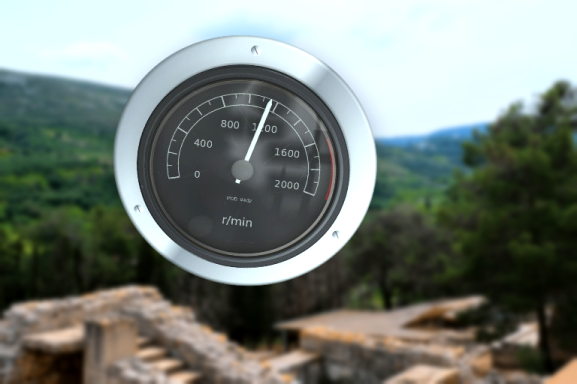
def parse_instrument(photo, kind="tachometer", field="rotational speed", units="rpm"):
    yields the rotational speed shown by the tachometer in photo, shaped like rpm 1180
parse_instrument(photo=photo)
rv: rpm 1150
